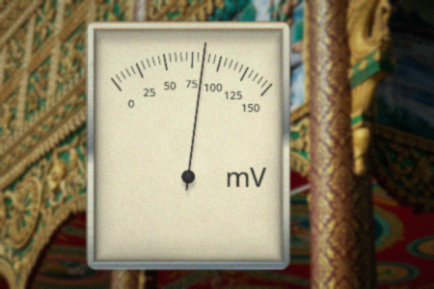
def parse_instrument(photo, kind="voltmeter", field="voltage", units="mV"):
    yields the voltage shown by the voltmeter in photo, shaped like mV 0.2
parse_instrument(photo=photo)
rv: mV 85
